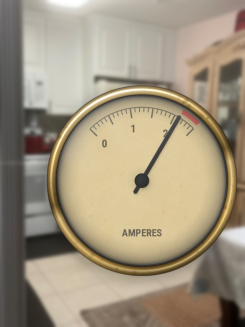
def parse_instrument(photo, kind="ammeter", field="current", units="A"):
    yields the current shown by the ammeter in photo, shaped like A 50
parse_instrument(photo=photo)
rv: A 2.1
